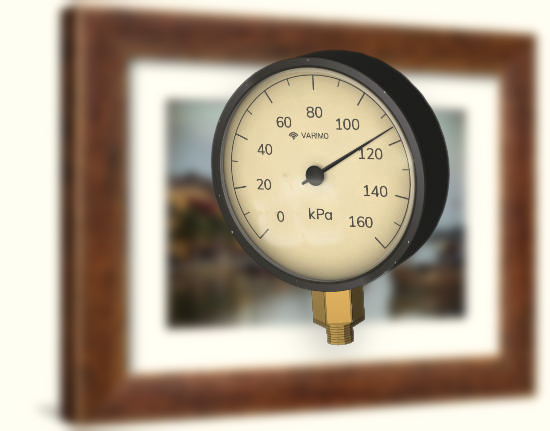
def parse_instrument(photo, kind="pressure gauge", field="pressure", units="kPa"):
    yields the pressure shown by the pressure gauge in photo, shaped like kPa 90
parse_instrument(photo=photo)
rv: kPa 115
